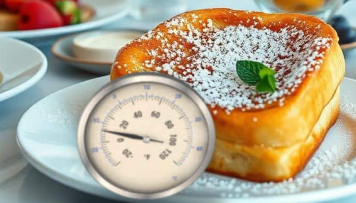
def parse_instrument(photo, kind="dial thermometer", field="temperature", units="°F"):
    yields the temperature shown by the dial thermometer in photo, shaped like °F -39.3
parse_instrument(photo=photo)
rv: °F 10
